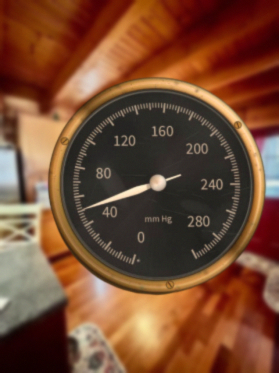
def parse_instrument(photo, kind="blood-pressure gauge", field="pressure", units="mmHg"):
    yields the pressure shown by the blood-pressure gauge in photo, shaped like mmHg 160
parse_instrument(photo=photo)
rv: mmHg 50
